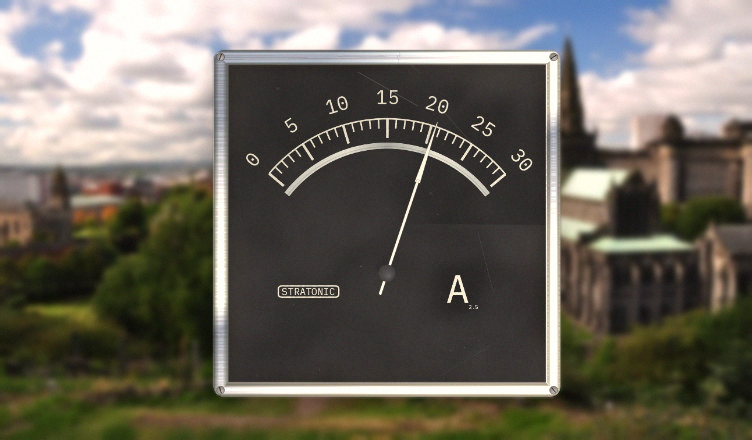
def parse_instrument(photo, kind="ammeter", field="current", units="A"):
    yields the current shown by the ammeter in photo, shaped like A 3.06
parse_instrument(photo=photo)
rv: A 20.5
